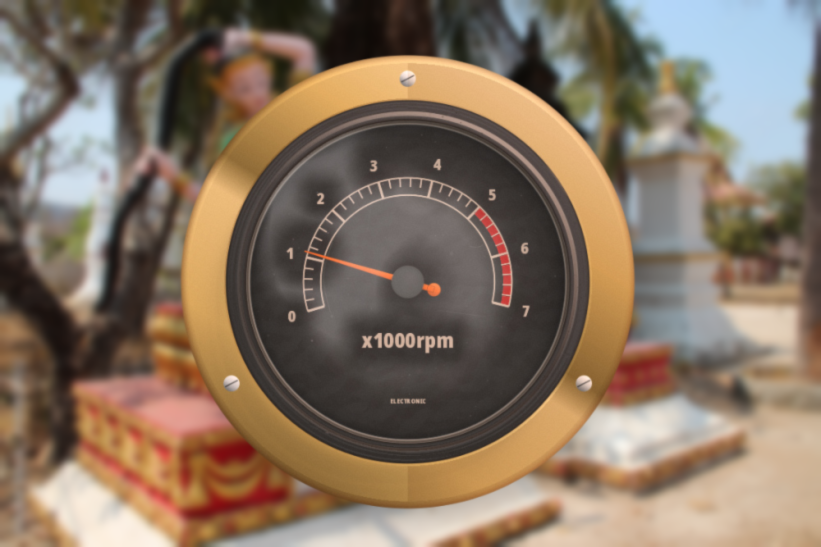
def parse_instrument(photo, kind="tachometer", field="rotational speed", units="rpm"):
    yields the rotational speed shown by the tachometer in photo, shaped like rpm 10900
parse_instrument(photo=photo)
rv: rpm 1100
